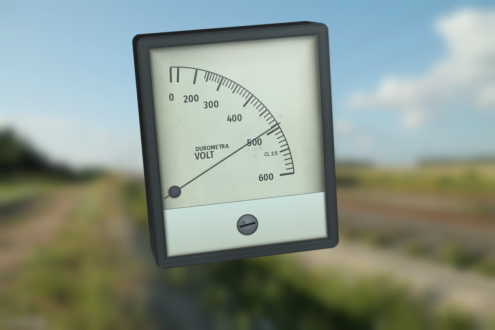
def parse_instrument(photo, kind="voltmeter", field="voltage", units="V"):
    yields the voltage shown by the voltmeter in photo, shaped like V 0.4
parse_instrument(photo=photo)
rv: V 490
